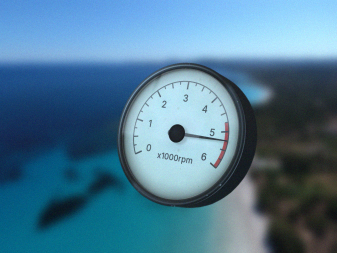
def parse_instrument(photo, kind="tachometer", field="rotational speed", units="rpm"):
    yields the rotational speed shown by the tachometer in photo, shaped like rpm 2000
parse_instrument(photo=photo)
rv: rpm 5250
